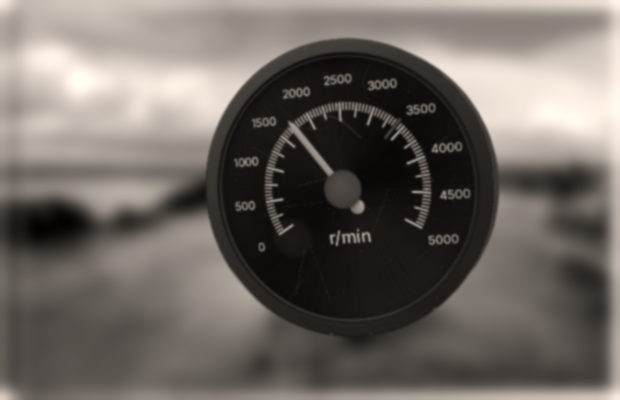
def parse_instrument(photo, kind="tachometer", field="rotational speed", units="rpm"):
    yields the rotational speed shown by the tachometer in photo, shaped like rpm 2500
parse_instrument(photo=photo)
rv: rpm 1750
